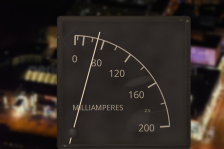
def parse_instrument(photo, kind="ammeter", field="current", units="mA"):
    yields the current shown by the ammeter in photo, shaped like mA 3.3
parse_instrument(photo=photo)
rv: mA 70
